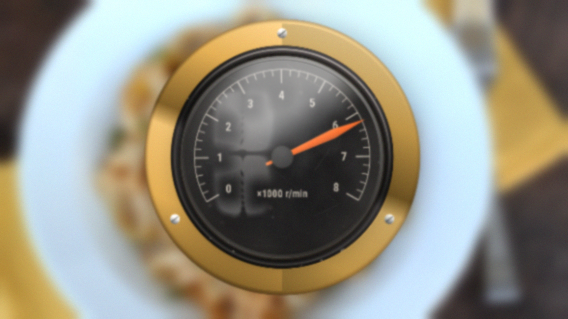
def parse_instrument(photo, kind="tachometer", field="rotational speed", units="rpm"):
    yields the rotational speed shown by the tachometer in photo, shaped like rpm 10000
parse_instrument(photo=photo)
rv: rpm 6200
